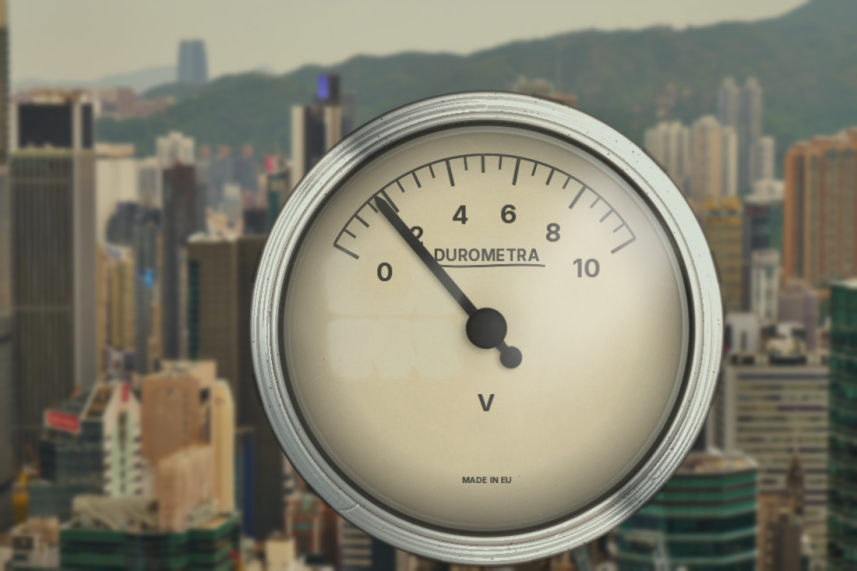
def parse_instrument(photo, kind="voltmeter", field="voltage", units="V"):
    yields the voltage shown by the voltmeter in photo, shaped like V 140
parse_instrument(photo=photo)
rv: V 1.75
